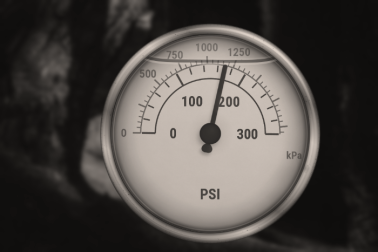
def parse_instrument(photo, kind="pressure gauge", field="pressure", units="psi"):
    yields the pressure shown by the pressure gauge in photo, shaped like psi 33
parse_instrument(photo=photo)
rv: psi 170
